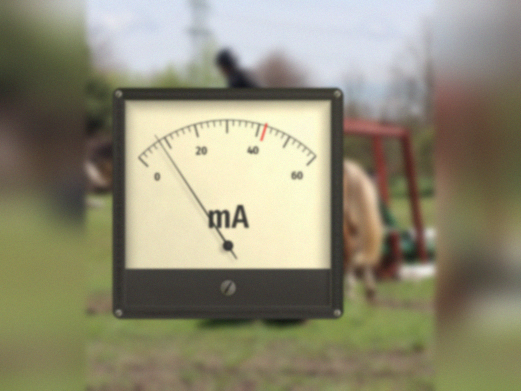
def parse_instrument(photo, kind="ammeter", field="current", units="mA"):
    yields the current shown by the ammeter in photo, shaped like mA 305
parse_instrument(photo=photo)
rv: mA 8
